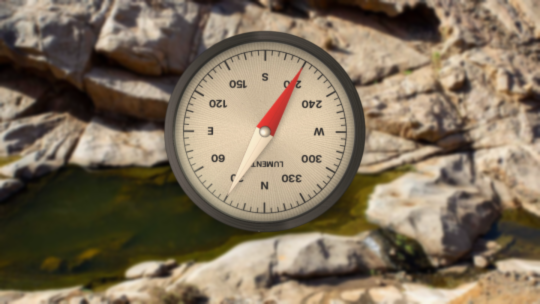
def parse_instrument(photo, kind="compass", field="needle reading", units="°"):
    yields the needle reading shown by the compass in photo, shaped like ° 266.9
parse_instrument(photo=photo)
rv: ° 210
